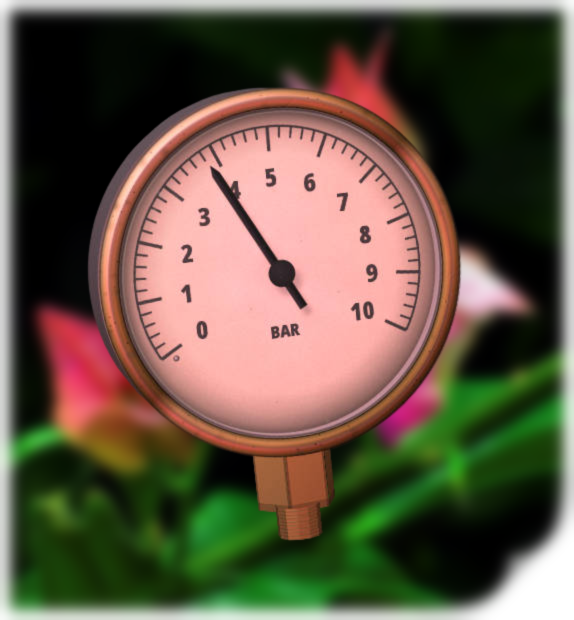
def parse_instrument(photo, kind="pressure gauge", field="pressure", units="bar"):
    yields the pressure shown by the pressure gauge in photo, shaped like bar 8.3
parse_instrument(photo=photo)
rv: bar 3.8
